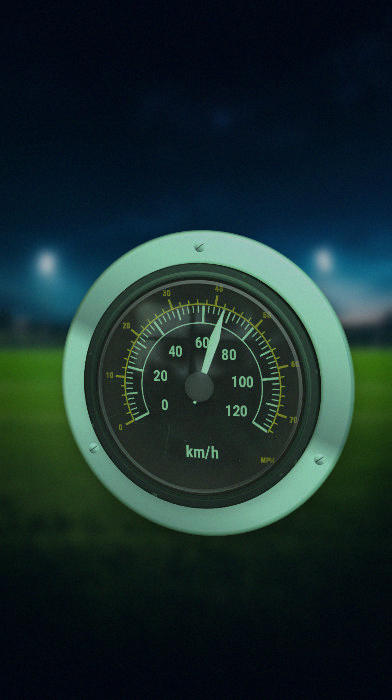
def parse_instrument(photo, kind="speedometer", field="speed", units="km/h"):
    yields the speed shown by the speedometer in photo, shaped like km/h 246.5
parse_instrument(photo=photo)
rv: km/h 68
